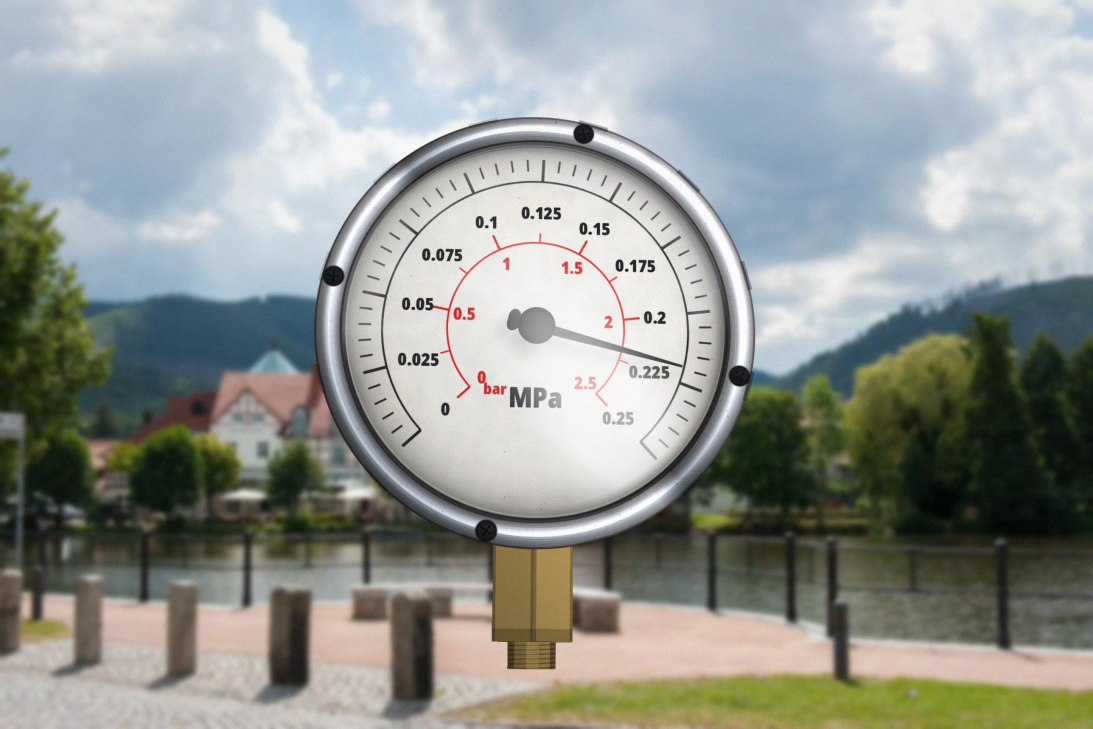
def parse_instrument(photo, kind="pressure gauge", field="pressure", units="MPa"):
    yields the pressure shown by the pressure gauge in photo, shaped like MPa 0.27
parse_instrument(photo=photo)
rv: MPa 0.22
